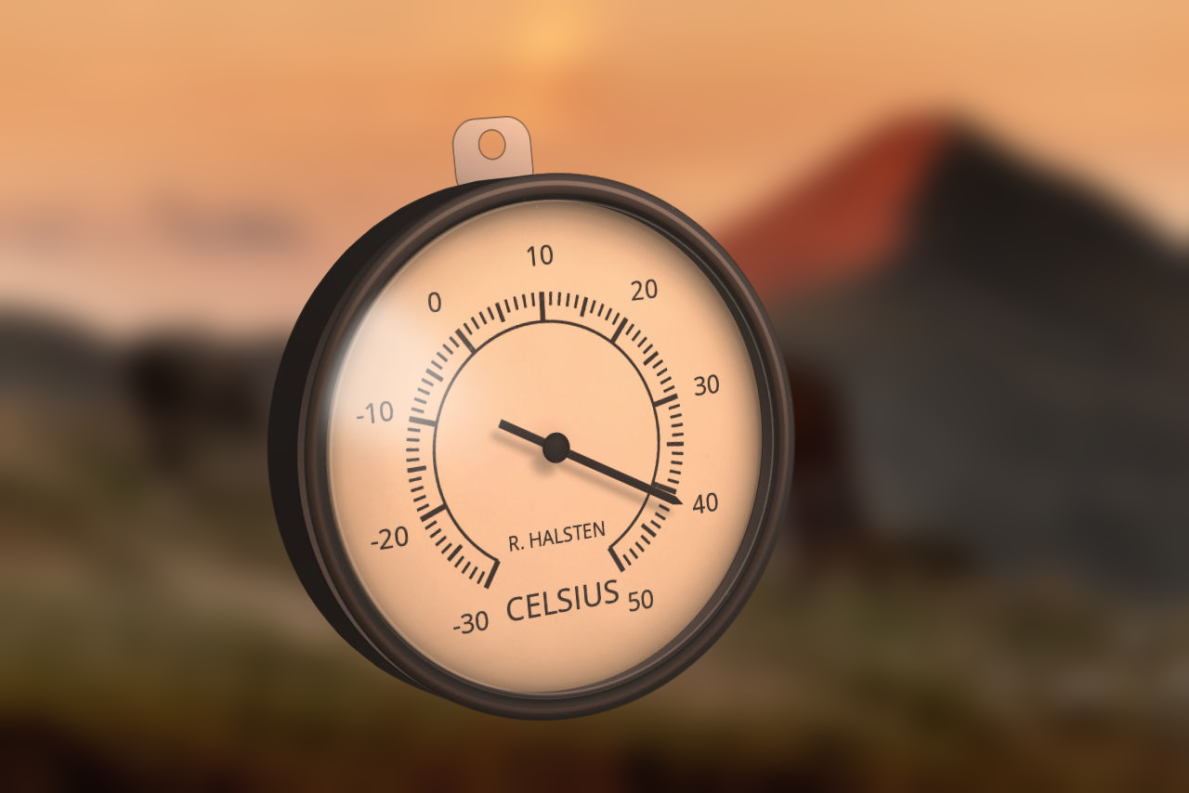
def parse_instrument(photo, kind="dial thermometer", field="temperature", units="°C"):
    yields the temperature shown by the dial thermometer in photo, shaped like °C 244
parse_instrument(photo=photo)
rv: °C 41
